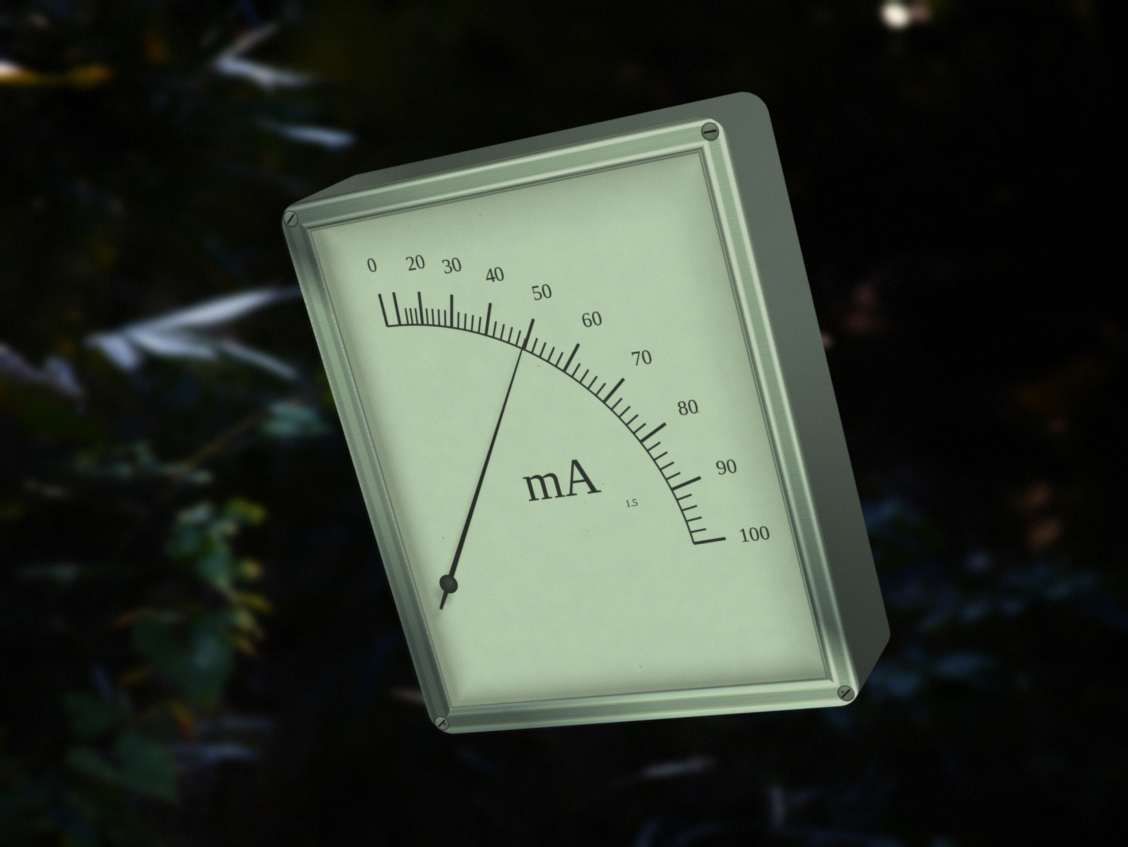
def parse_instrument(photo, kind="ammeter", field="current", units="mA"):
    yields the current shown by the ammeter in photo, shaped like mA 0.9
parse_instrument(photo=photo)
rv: mA 50
